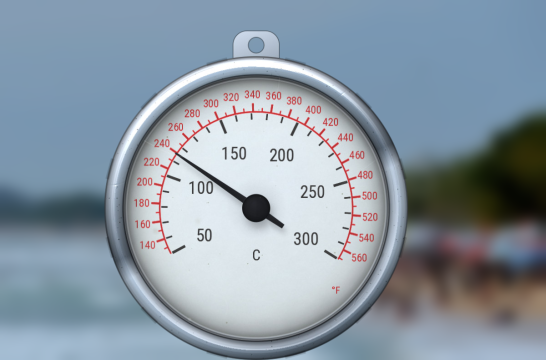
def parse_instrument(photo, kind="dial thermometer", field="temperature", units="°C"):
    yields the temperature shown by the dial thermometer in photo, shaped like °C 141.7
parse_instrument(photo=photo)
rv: °C 115
